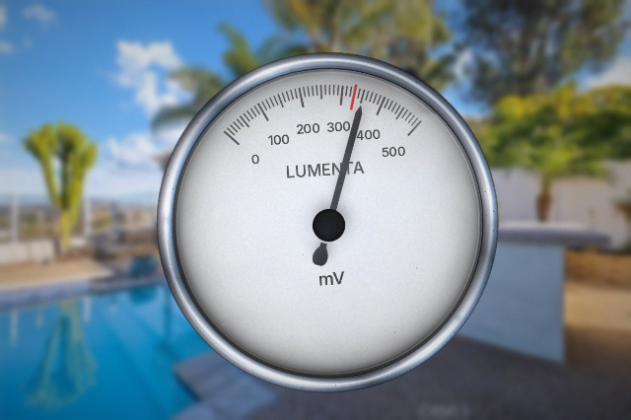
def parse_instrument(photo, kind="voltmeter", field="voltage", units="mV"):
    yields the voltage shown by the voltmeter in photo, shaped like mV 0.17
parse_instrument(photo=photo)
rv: mV 350
